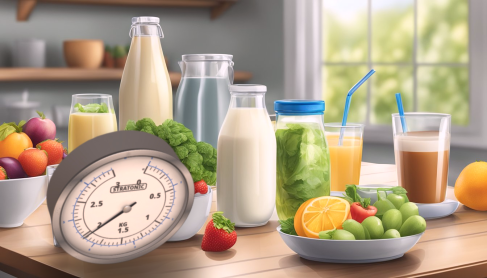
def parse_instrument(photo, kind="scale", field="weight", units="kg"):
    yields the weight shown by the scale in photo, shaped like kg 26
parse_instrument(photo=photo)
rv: kg 2
